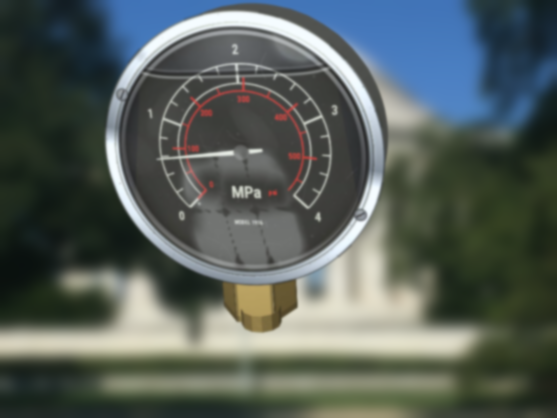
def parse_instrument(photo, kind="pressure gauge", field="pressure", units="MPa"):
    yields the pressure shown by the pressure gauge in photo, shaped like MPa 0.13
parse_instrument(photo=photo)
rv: MPa 0.6
